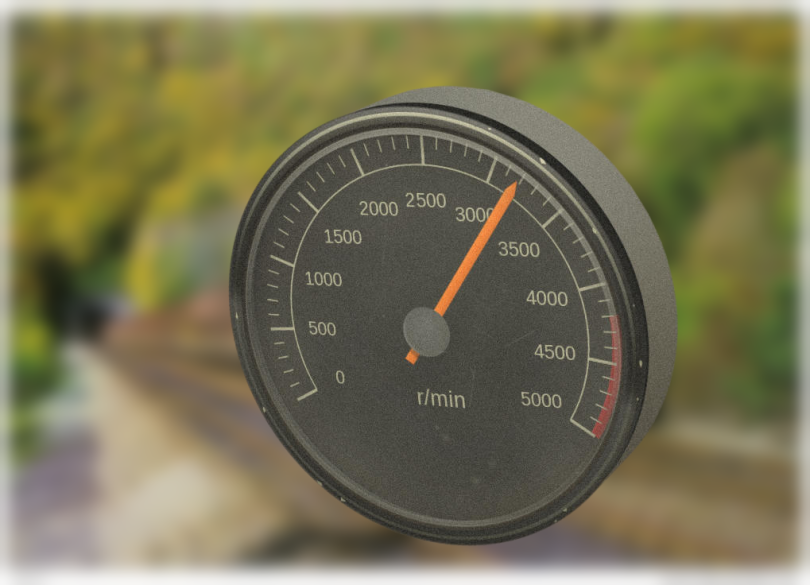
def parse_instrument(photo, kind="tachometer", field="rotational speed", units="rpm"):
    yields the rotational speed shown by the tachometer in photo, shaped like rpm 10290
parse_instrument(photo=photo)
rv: rpm 3200
